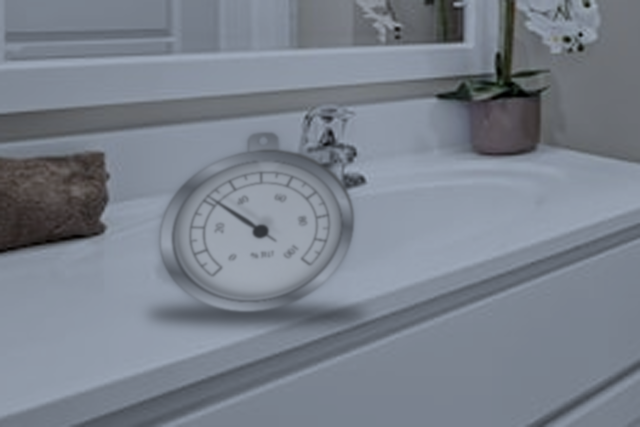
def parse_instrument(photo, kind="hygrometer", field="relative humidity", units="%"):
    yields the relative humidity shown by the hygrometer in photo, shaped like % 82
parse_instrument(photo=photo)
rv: % 32.5
